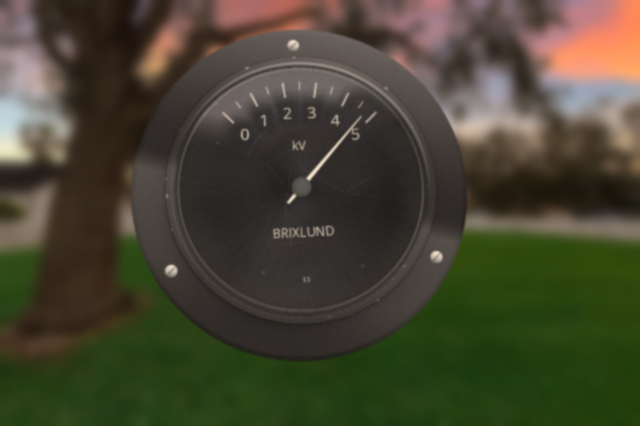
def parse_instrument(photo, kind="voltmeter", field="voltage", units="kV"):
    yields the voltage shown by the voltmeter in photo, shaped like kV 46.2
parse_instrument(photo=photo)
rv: kV 4.75
